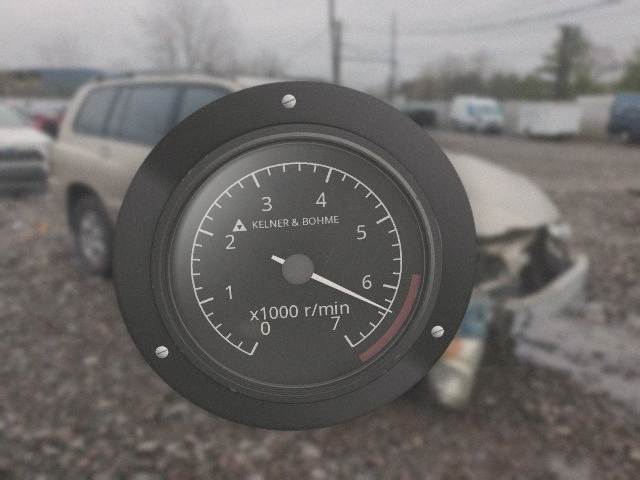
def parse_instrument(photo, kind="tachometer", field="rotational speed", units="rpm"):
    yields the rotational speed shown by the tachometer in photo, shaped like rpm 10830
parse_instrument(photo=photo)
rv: rpm 6300
